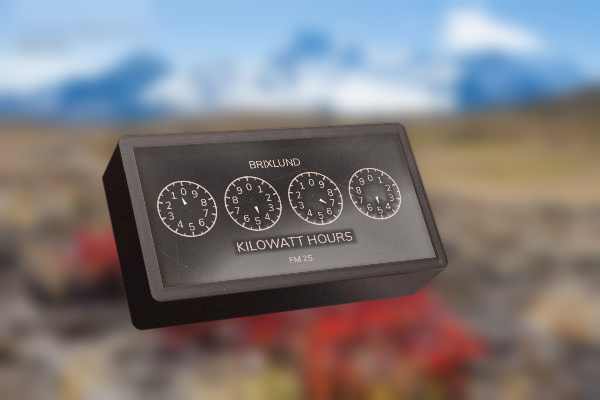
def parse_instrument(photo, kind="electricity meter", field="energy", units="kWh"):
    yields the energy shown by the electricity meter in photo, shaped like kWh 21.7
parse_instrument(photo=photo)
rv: kWh 465
